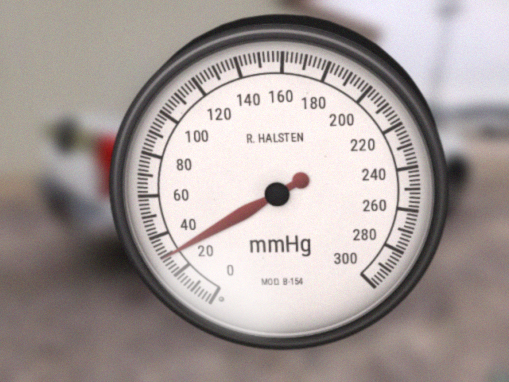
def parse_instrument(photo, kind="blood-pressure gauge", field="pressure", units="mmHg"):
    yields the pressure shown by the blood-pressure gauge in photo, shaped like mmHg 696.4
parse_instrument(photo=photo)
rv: mmHg 30
